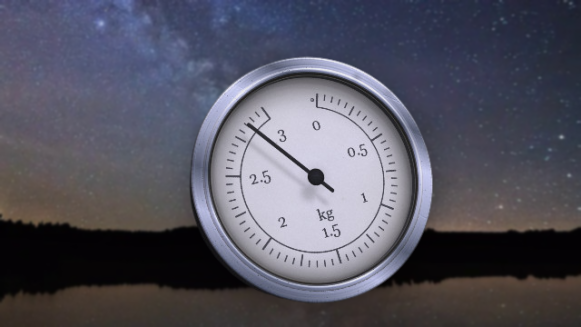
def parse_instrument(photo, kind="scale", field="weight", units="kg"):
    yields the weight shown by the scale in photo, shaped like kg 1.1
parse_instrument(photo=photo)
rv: kg 2.85
